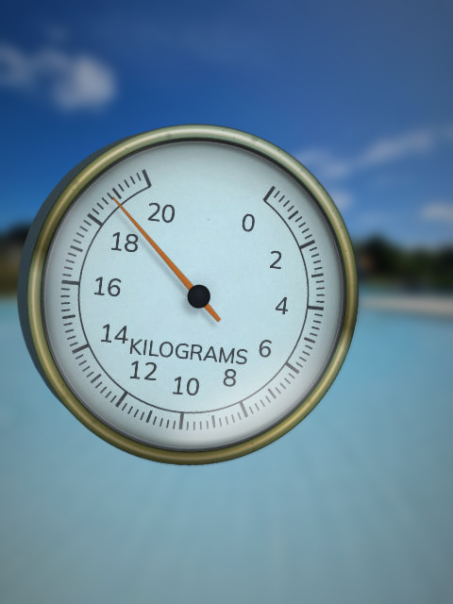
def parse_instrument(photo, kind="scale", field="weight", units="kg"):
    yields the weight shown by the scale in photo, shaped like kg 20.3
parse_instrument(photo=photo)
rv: kg 18.8
